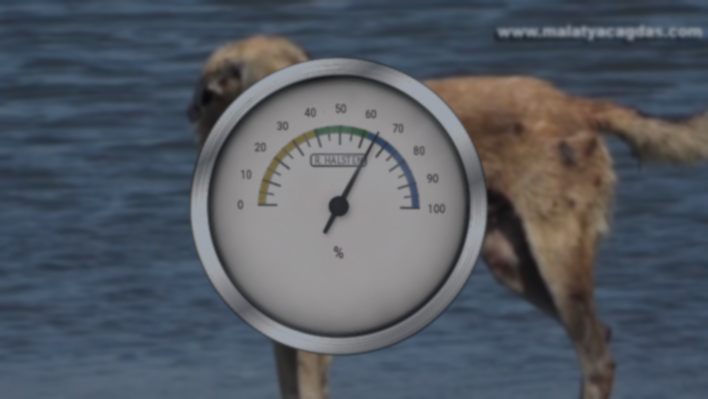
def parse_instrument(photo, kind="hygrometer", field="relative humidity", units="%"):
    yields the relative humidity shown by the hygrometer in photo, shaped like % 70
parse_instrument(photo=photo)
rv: % 65
